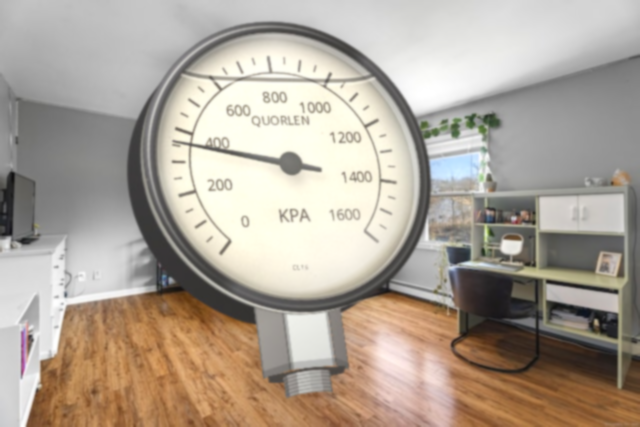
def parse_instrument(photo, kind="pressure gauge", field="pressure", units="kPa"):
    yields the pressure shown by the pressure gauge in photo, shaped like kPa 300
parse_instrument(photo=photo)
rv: kPa 350
